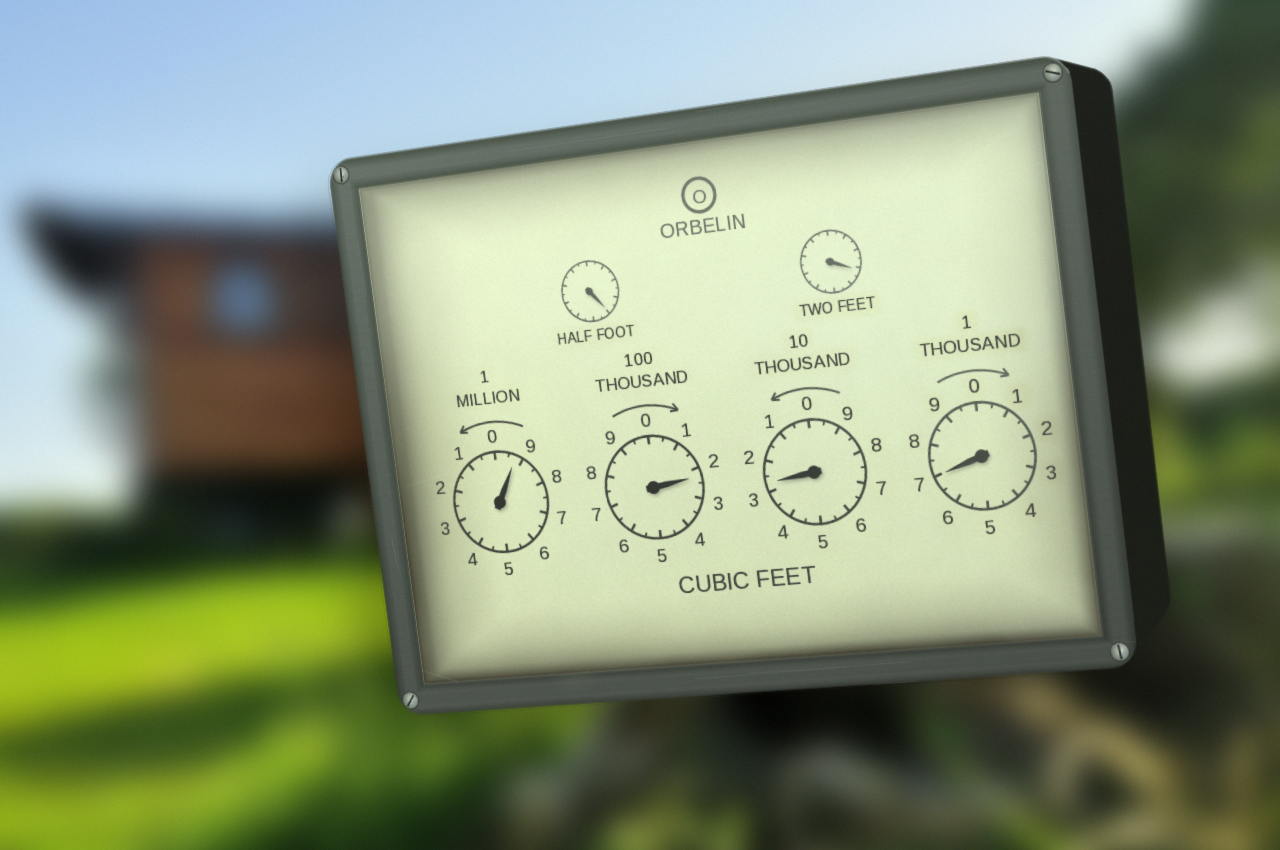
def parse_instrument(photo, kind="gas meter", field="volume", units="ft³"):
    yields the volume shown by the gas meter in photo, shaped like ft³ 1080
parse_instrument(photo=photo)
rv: ft³ 922700
